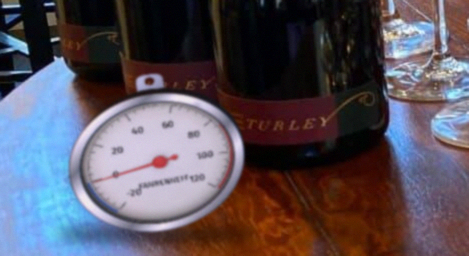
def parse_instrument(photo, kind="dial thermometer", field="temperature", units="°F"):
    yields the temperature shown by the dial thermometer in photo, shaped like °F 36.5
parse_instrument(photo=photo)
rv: °F 0
